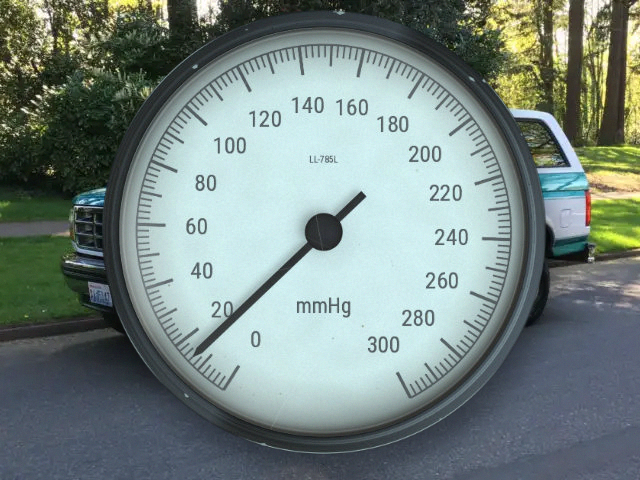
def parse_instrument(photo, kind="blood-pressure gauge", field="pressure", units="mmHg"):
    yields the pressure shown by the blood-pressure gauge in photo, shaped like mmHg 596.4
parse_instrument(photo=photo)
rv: mmHg 14
